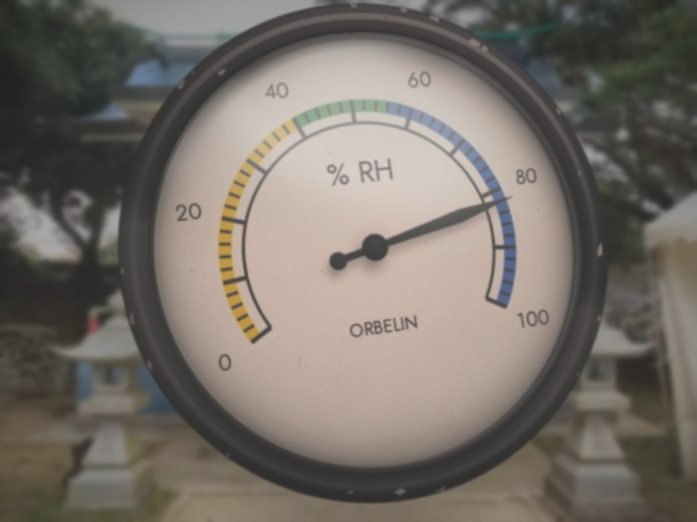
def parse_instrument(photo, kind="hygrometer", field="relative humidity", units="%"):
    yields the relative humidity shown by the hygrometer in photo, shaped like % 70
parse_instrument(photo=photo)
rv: % 82
